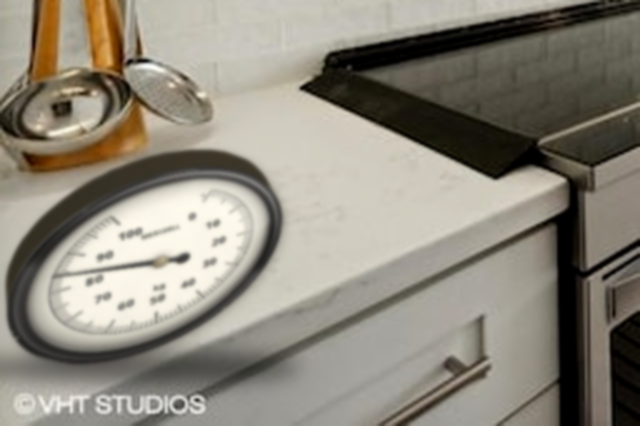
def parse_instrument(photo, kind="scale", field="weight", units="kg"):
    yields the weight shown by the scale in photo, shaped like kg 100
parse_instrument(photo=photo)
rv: kg 85
